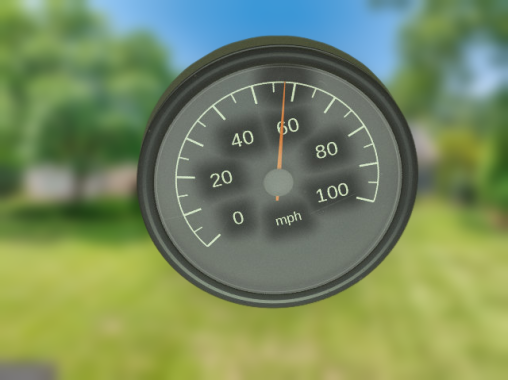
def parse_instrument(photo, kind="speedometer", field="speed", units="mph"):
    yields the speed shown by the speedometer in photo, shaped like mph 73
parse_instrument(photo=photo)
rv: mph 57.5
